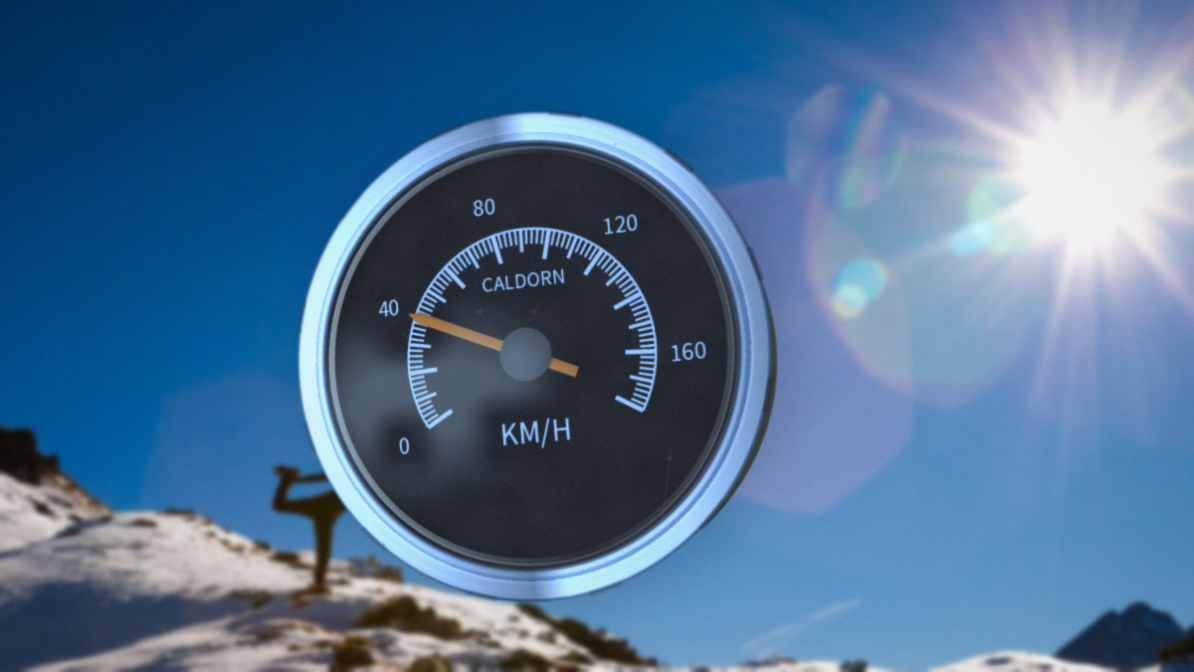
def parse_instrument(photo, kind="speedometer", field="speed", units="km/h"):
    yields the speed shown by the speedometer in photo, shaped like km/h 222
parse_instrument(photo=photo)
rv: km/h 40
